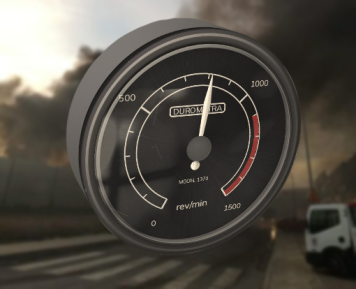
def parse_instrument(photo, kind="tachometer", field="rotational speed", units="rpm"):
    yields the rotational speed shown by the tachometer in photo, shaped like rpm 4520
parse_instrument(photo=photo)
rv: rpm 800
